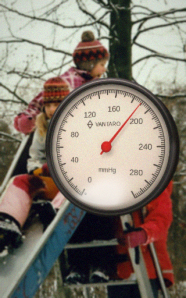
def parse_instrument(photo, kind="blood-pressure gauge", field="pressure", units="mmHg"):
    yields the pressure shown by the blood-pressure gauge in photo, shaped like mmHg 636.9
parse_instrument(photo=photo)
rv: mmHg 190
